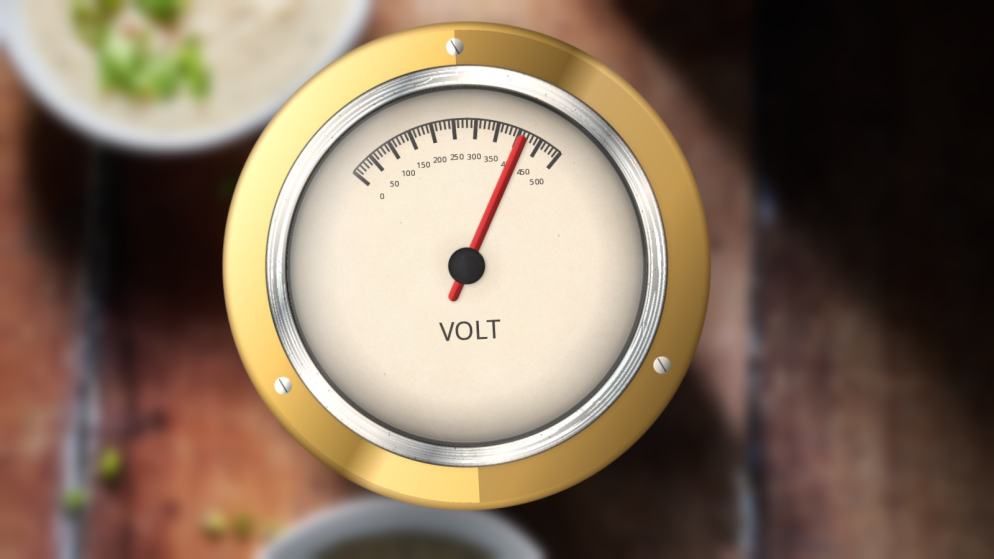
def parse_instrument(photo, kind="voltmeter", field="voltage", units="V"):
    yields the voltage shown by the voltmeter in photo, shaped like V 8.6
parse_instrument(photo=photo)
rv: V 410
